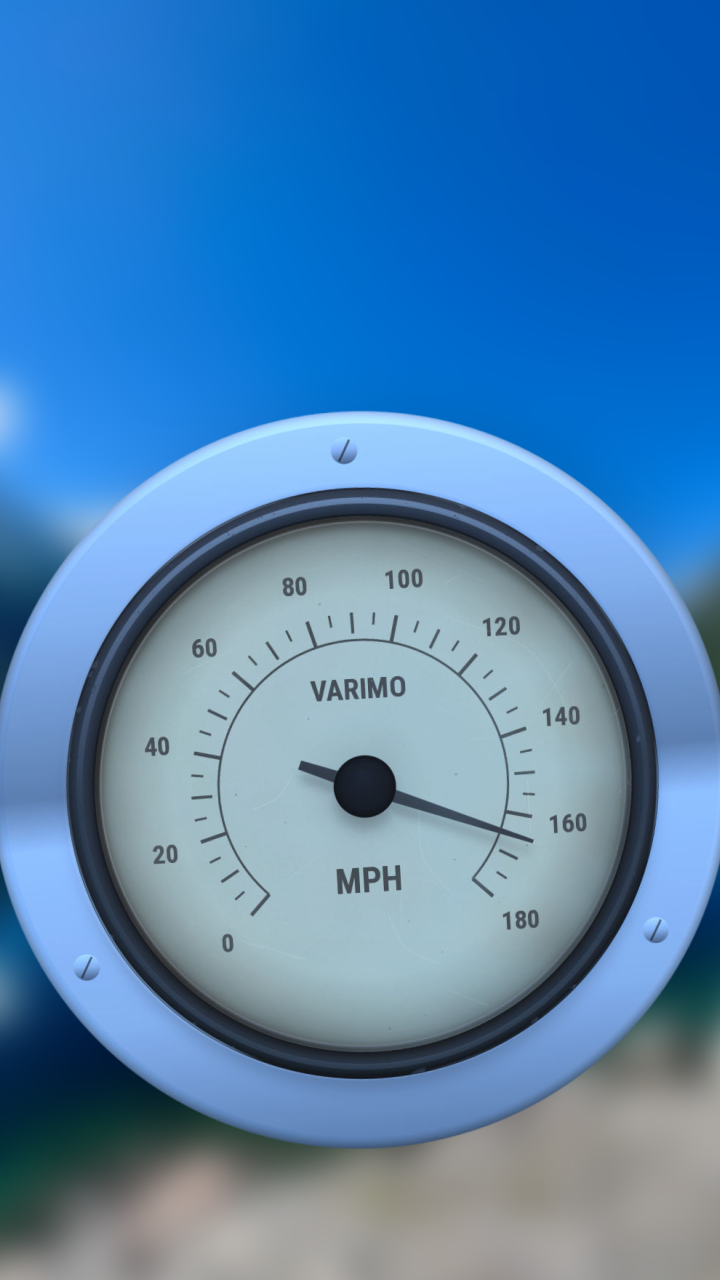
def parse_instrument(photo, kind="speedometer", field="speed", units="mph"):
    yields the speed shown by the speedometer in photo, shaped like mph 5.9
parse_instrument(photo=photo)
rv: mph 165
